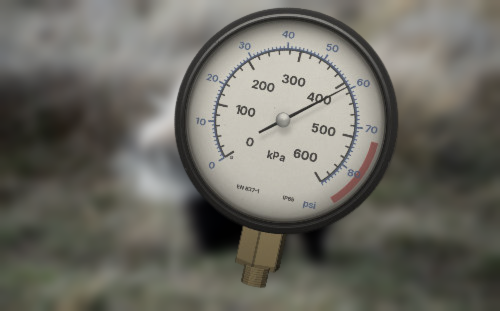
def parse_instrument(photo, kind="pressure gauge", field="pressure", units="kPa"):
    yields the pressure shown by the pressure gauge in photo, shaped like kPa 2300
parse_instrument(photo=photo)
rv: kPa 410
